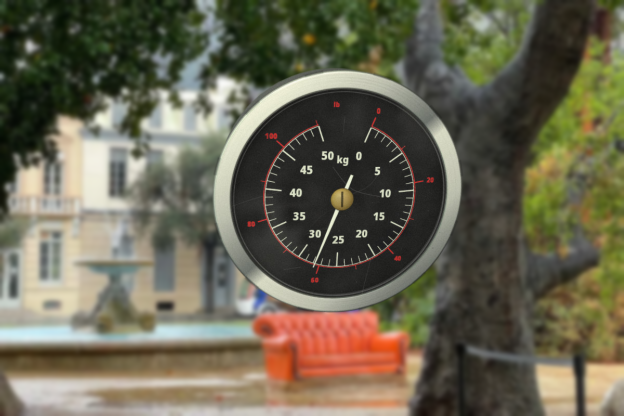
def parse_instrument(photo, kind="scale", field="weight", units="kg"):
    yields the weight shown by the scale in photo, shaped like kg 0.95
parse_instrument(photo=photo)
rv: kg 28
